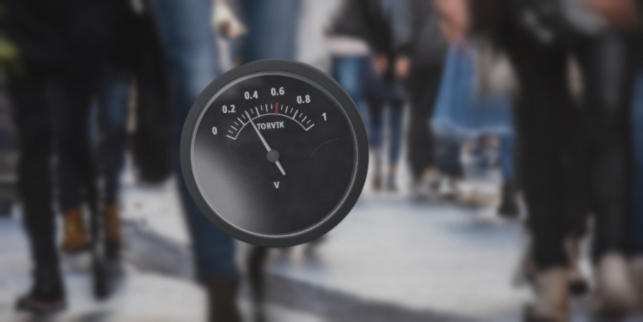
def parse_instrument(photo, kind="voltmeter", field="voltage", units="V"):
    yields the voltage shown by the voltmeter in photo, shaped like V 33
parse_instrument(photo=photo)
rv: V 0.3
